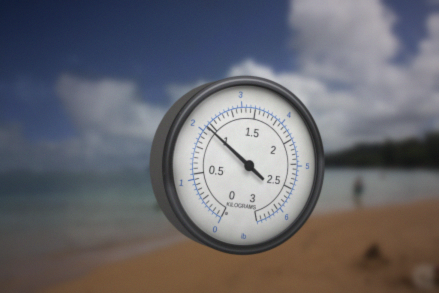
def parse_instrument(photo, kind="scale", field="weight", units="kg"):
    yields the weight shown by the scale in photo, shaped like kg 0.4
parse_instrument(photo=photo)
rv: kg 0.95
